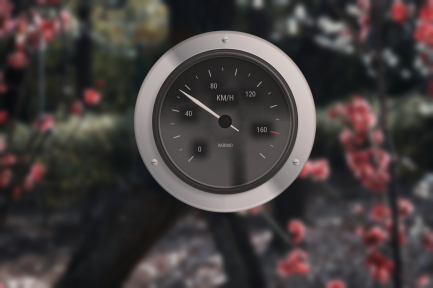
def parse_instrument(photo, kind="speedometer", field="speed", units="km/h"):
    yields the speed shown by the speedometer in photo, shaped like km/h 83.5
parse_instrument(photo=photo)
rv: km/h 55
